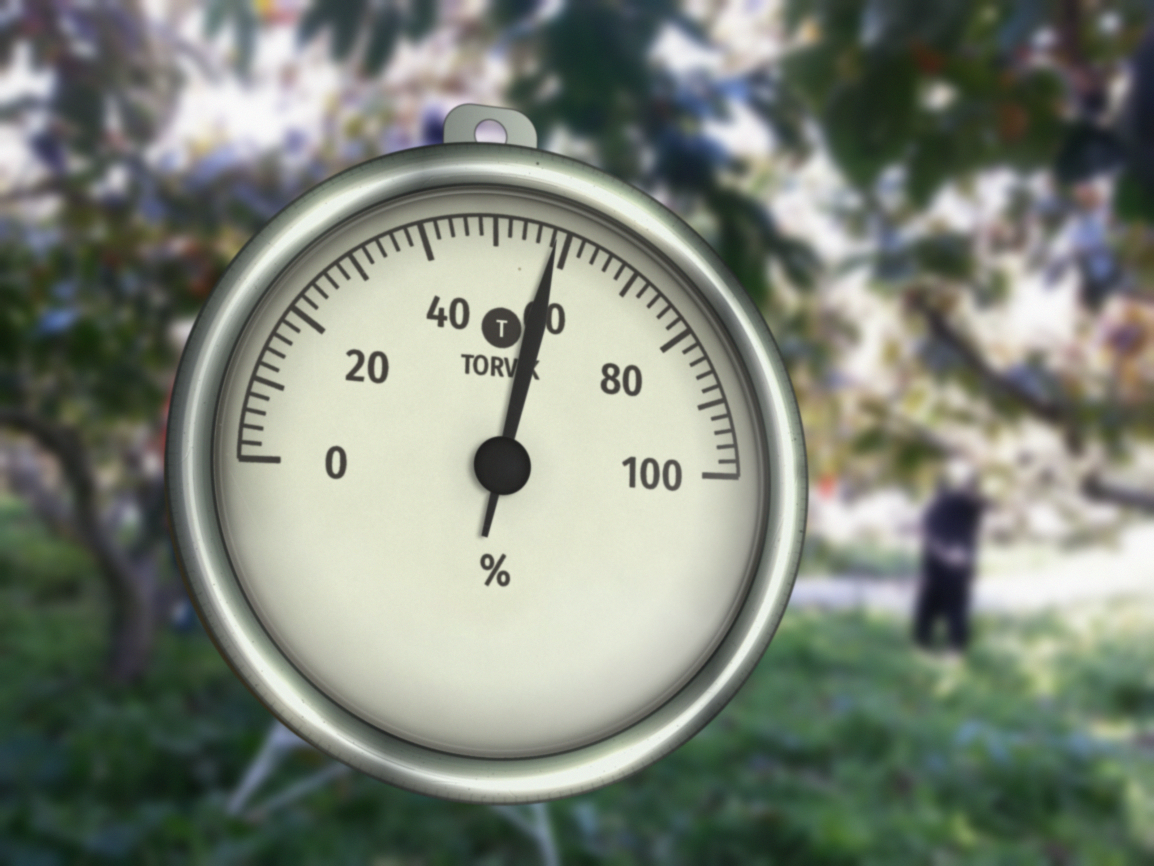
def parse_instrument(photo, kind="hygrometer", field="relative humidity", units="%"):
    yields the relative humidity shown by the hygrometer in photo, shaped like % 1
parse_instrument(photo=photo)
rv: % 58
